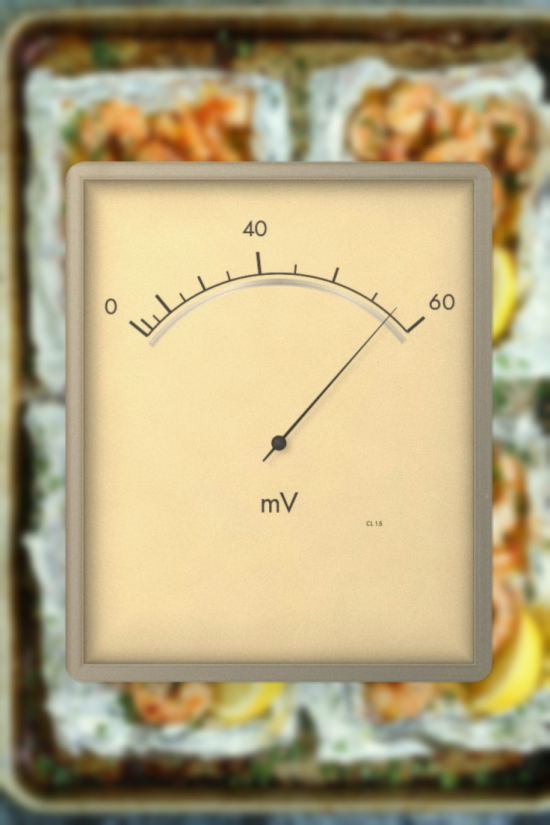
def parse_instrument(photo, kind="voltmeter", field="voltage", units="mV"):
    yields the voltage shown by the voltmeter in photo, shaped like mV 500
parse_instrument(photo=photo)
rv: mV 57.5
